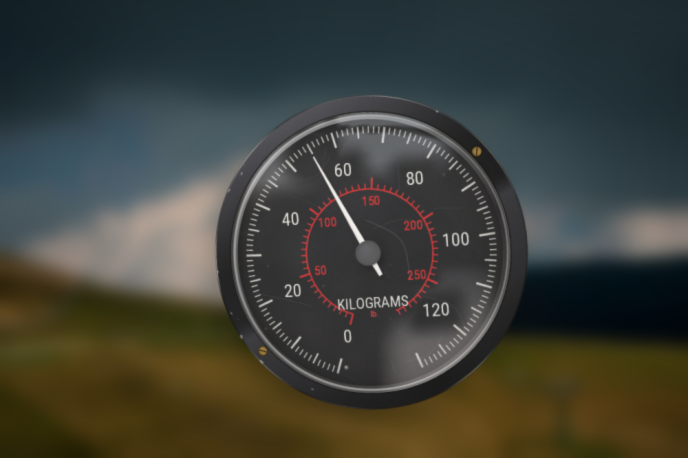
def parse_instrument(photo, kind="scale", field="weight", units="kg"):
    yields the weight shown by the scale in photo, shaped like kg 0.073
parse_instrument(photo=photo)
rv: kg 55
